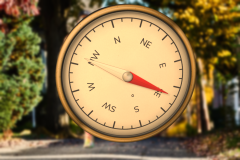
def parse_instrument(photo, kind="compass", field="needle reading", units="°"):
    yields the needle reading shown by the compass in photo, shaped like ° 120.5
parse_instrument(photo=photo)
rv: ° 130
